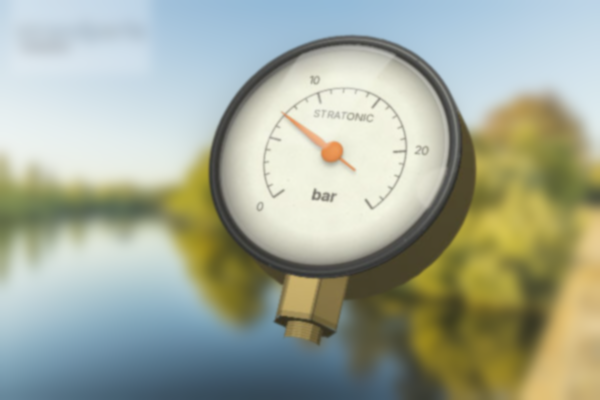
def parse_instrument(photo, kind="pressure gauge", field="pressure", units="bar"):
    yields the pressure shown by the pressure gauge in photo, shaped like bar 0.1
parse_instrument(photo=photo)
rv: bar 7
